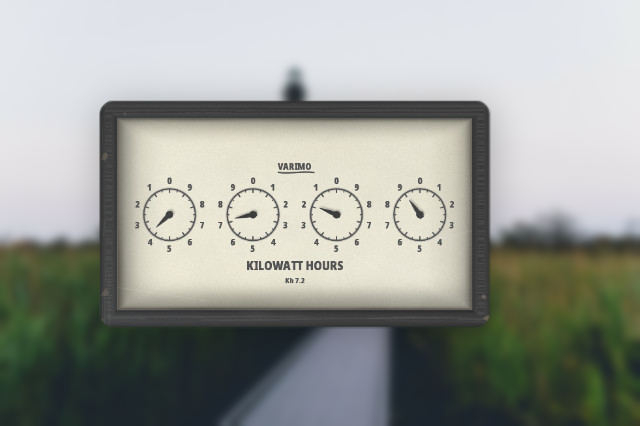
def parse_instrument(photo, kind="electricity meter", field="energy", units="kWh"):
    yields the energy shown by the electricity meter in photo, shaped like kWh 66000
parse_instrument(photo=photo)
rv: kWh 3719
